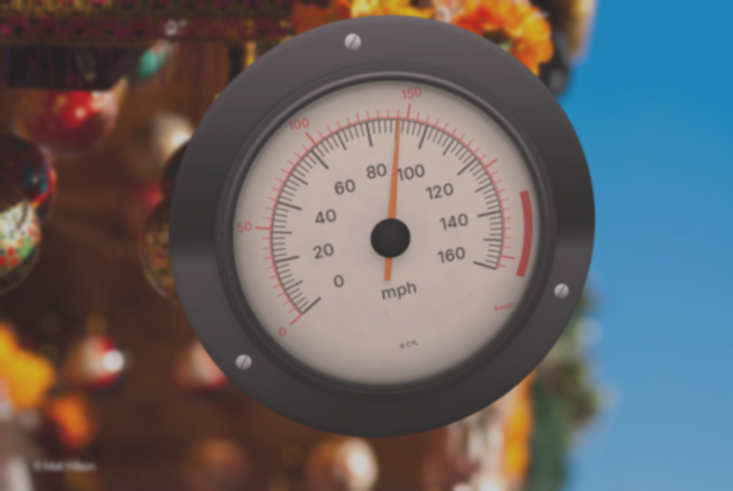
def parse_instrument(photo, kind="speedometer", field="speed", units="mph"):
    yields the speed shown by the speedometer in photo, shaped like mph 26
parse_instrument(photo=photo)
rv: mph 90
